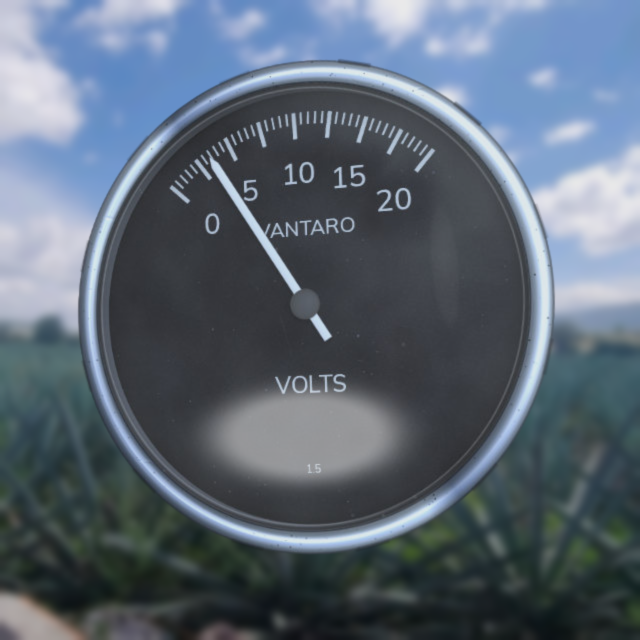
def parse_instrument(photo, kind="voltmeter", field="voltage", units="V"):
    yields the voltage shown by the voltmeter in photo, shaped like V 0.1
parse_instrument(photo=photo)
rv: V 3.5
